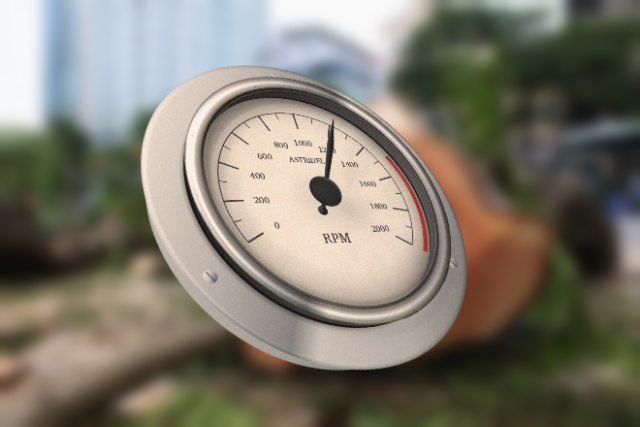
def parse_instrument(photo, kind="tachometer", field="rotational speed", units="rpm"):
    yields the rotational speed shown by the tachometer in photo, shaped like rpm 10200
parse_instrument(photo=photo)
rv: rpm 1200
